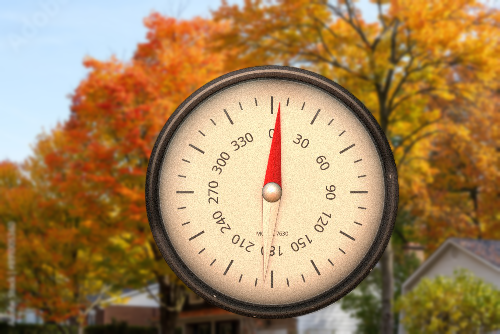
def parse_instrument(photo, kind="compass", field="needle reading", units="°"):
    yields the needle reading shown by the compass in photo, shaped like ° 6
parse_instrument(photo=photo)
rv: ° 5
